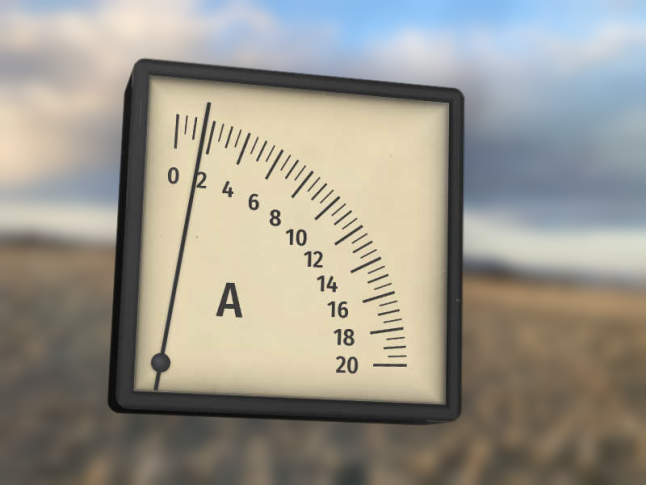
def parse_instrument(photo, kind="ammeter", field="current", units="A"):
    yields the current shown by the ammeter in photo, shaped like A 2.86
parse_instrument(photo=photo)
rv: A 1.5
